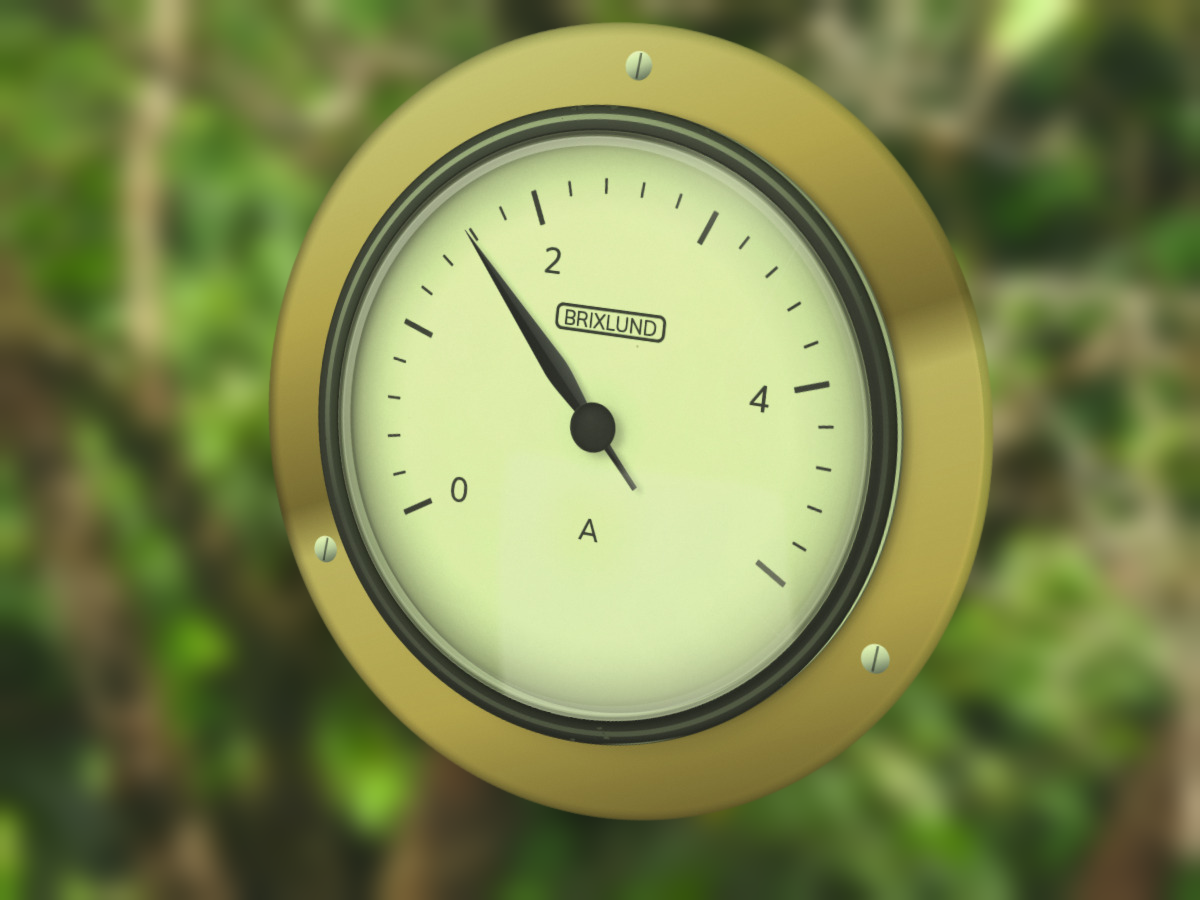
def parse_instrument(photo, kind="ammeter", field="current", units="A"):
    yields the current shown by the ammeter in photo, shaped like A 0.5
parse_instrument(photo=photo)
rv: A 1.6
